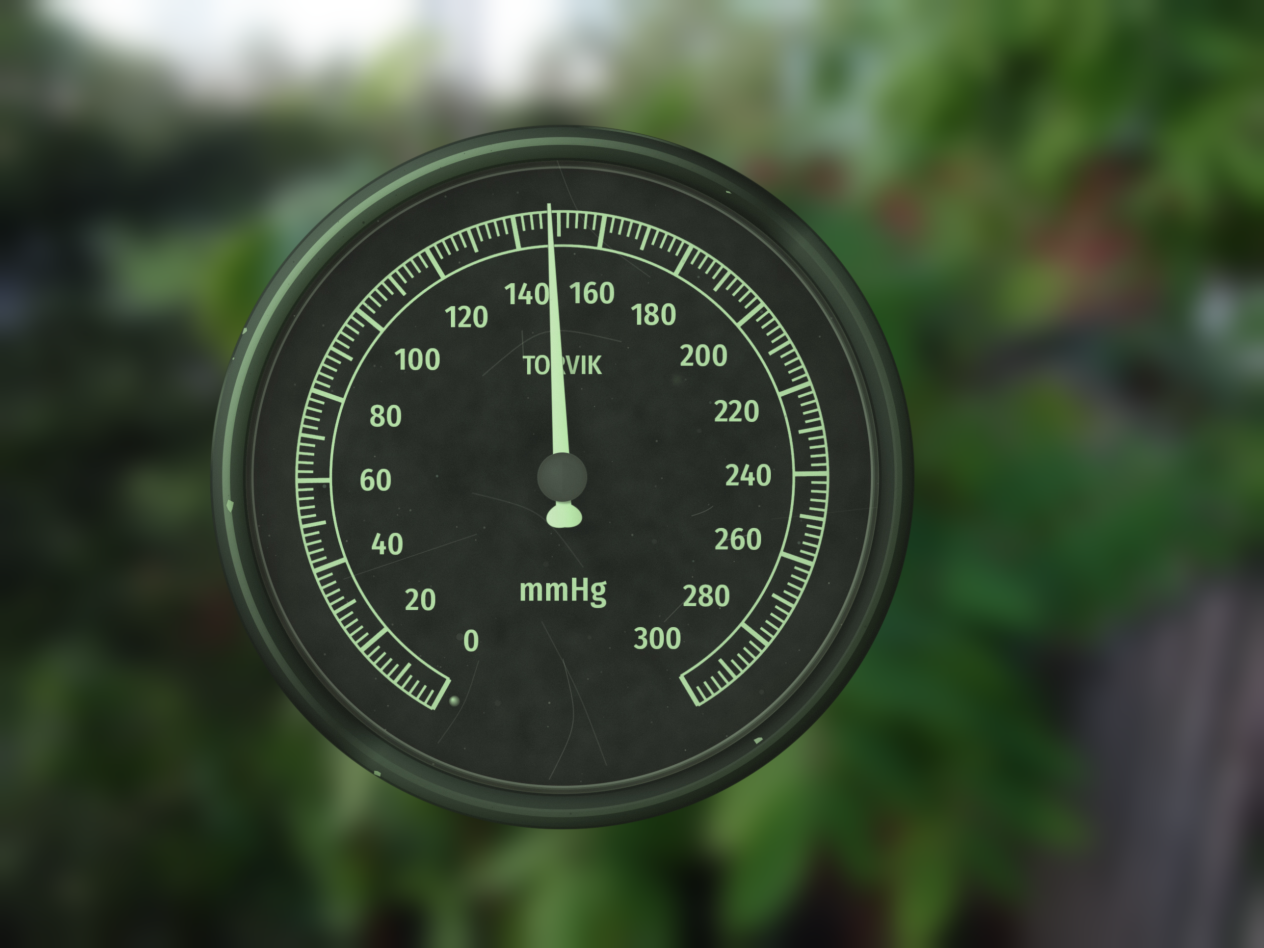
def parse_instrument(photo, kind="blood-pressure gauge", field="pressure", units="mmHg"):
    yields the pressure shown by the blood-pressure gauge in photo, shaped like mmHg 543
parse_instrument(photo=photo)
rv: mmHg 148
